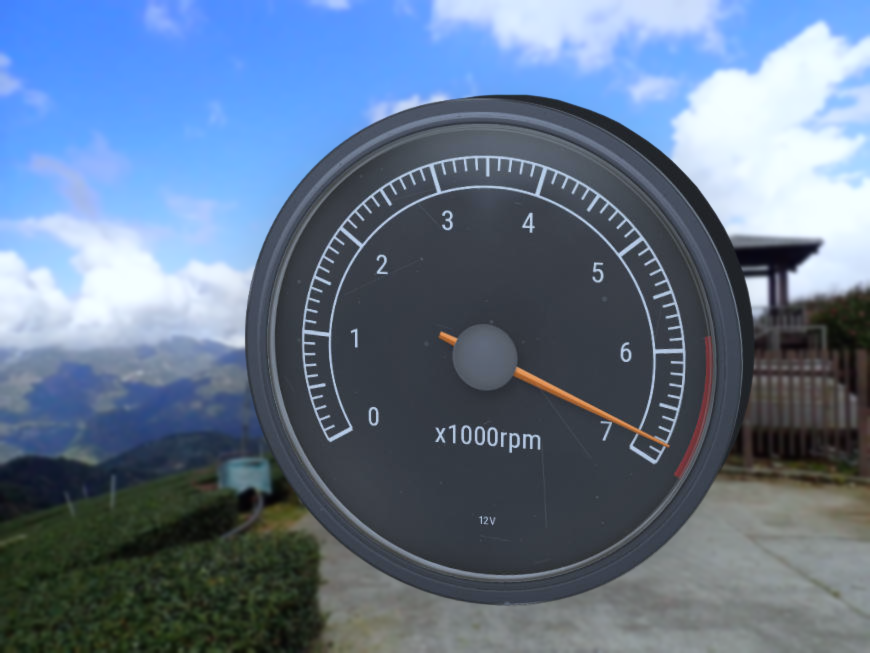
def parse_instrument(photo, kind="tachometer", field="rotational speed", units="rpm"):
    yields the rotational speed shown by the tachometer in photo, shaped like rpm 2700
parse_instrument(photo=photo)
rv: rpm 6800
